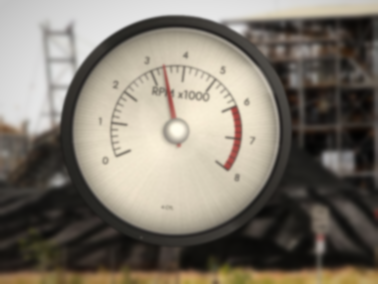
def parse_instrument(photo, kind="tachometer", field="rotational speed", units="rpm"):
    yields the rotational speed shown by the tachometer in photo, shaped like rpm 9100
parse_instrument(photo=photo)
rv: rpm 3400
